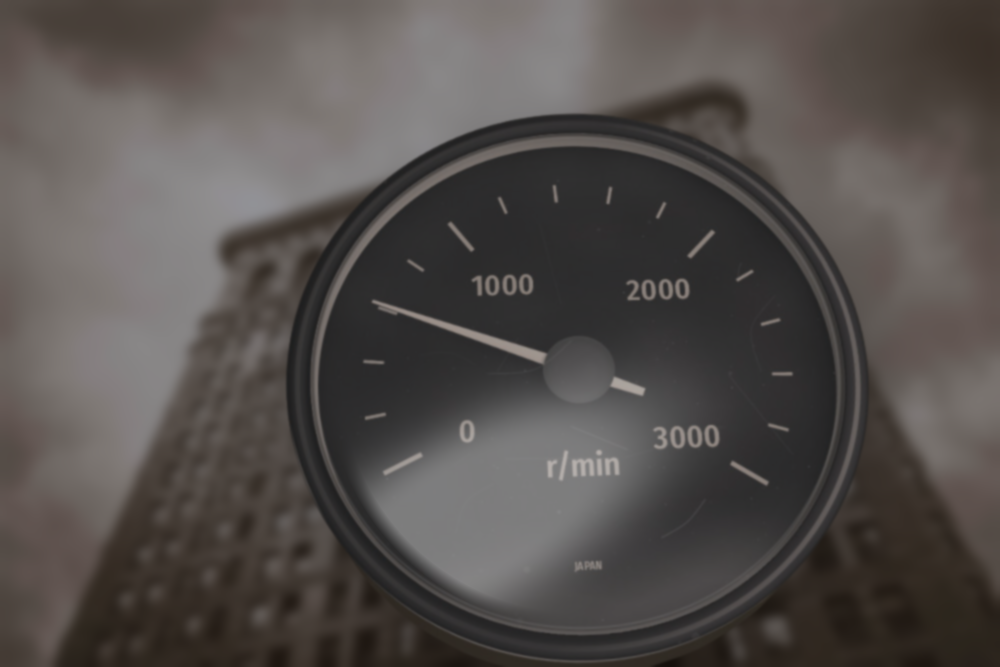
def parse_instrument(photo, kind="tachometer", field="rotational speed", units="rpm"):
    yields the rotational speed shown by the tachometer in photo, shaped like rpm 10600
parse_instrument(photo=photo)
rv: rpm 600
